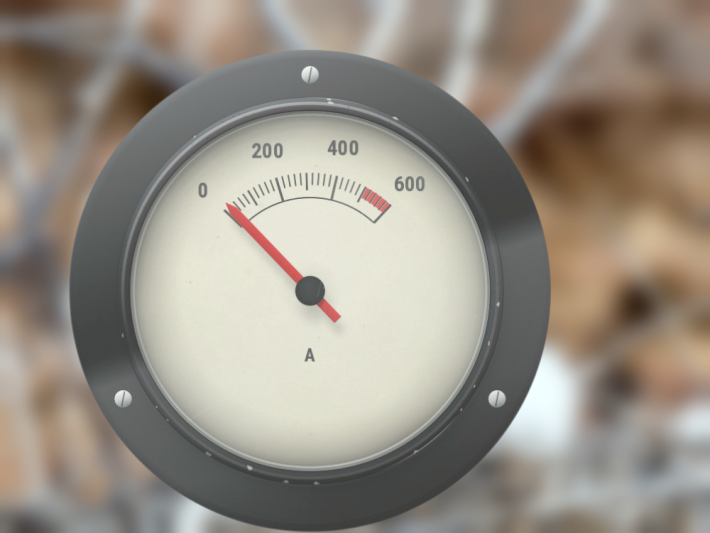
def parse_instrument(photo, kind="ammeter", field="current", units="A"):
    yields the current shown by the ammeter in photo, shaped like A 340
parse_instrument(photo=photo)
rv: A 20
